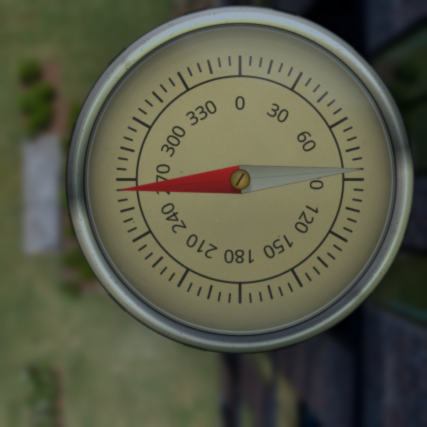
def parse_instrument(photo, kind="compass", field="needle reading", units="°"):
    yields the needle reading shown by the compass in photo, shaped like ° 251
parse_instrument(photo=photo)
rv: ° 265
